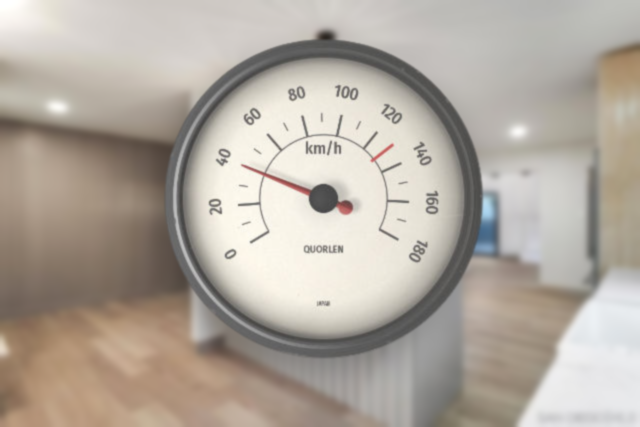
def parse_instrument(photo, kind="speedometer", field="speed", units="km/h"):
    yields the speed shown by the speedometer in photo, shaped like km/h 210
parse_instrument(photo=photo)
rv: km/h 40
